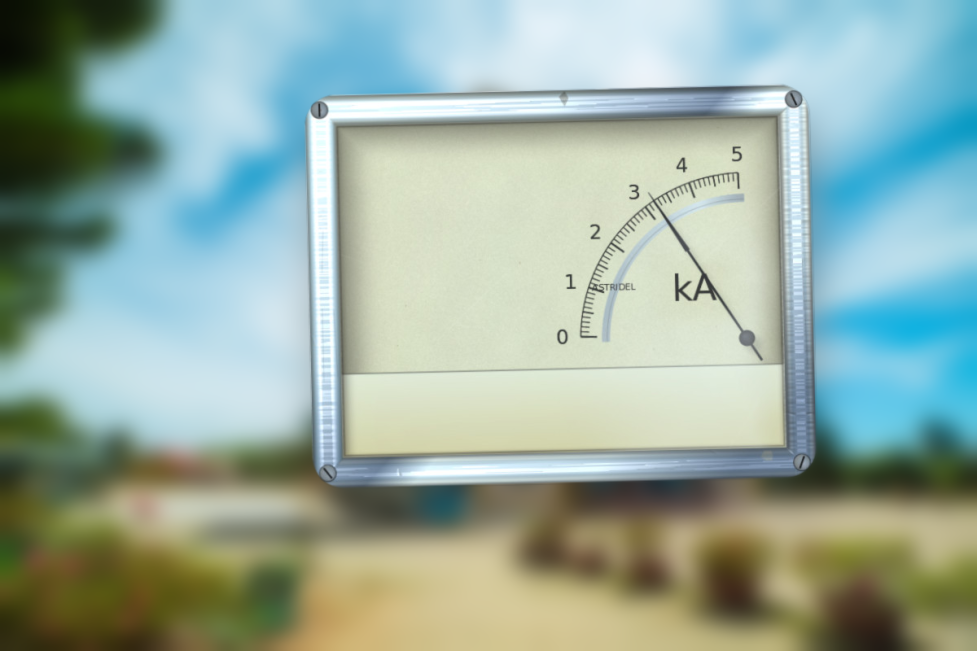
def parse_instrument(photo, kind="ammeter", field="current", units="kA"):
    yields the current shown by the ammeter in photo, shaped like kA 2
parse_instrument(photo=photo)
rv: kA 3.2
